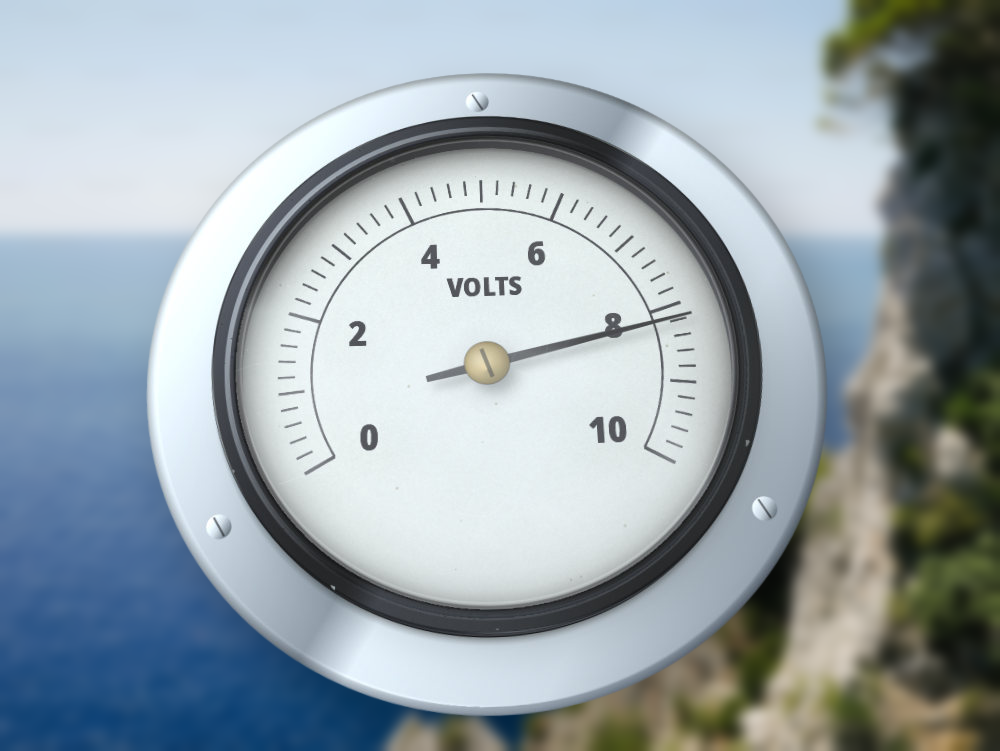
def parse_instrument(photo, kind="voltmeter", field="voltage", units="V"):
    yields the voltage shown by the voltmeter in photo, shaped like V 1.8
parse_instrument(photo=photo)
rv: V 8.2
